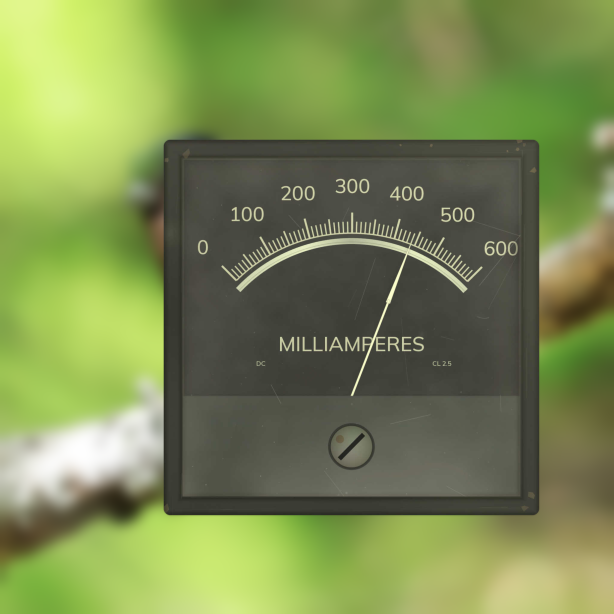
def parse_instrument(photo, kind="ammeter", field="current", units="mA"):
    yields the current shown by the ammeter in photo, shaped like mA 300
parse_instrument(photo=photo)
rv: mA 440
